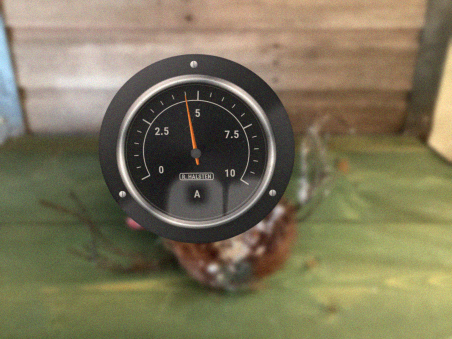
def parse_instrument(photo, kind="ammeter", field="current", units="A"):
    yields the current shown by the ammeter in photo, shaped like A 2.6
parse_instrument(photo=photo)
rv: A 4.5
